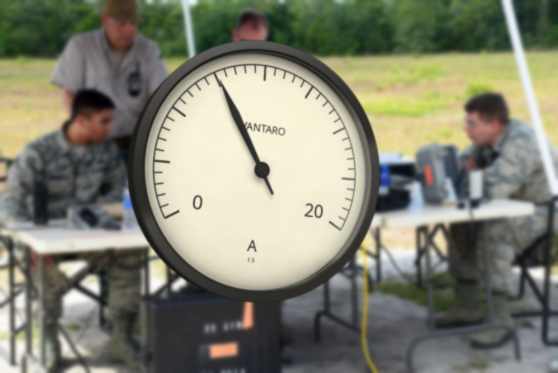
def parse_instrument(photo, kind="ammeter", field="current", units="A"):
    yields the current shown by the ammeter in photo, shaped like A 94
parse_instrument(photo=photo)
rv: A 7.5
